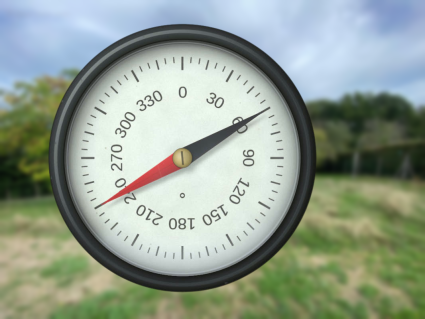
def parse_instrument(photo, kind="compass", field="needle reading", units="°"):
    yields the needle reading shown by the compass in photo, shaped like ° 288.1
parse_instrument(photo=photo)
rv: ° 240
